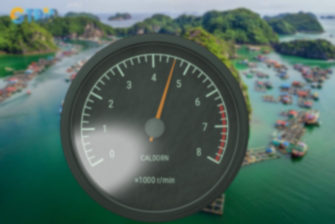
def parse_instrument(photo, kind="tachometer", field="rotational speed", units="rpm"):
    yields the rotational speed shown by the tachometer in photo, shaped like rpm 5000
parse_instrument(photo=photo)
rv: rpm 4600
